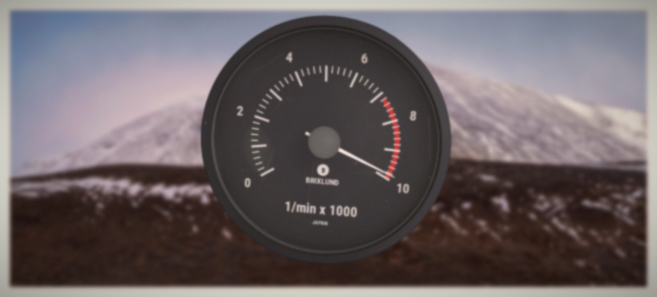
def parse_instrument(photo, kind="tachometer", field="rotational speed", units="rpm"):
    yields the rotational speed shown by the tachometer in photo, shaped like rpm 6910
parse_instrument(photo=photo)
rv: rpm 9800
